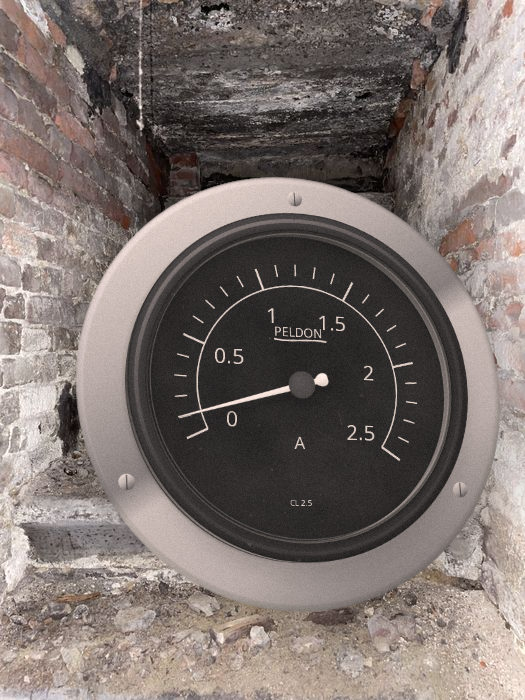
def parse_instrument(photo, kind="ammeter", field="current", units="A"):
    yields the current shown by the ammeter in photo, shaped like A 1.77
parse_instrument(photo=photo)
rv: A 0.1
